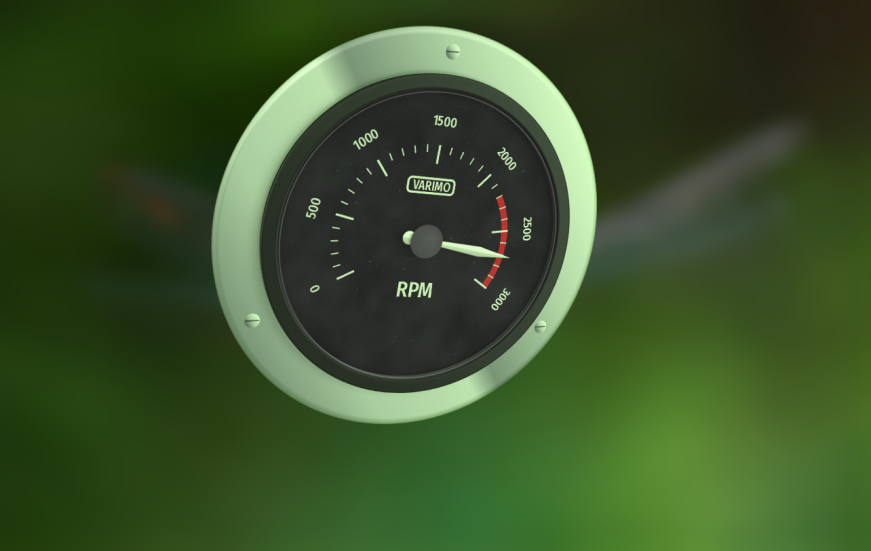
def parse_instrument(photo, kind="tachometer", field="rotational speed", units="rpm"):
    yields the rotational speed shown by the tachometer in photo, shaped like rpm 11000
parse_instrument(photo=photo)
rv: rpm 2700
